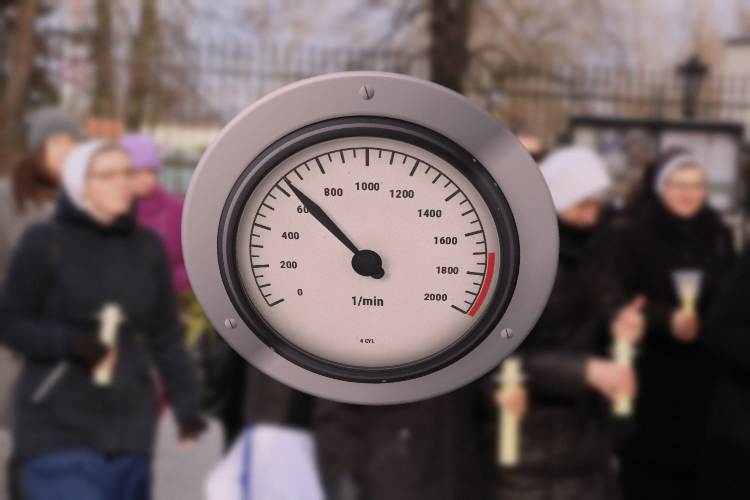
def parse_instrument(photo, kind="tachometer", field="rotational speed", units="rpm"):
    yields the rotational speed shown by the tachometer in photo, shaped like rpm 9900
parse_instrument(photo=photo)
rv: rpm 650
